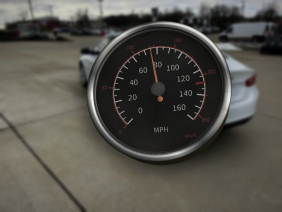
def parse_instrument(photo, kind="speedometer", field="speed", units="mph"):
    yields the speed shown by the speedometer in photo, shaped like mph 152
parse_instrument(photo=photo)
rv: mph 75
